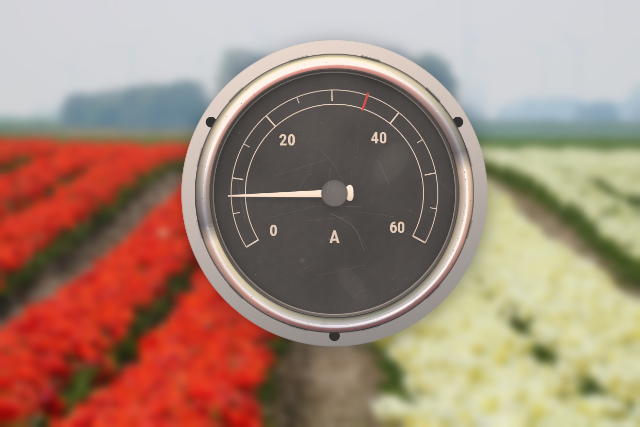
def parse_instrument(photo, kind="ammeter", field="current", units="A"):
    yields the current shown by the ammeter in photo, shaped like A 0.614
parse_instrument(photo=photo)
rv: A 7.5
